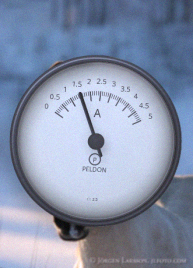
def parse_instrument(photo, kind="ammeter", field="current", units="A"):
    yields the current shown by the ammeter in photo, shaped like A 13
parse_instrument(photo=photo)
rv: A 1.5
